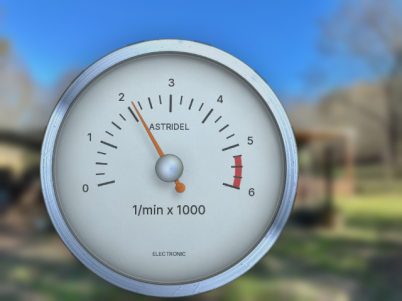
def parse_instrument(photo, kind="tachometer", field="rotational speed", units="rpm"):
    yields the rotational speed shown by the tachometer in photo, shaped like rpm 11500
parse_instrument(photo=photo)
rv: rpm 2125
